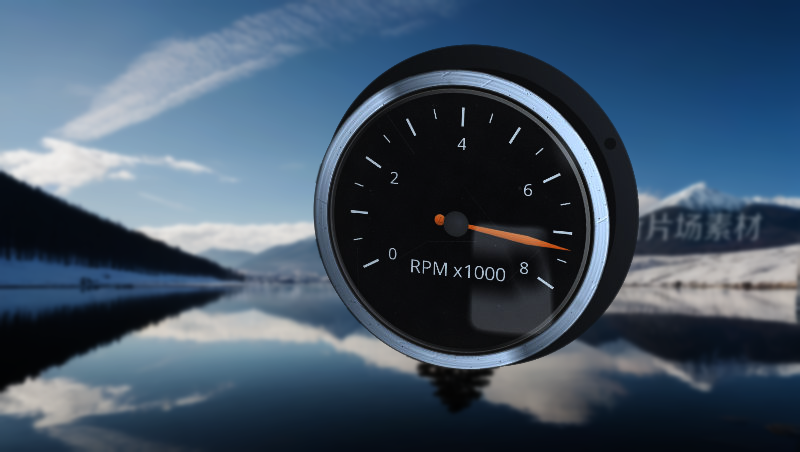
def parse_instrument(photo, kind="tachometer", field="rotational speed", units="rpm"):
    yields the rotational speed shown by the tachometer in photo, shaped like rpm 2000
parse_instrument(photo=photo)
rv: rpm 7250
